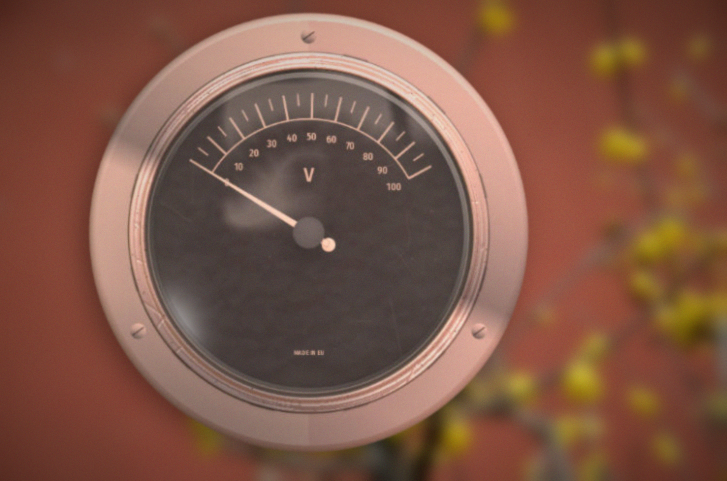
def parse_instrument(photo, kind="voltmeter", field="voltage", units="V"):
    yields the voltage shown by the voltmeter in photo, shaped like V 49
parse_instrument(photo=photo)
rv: V 0
